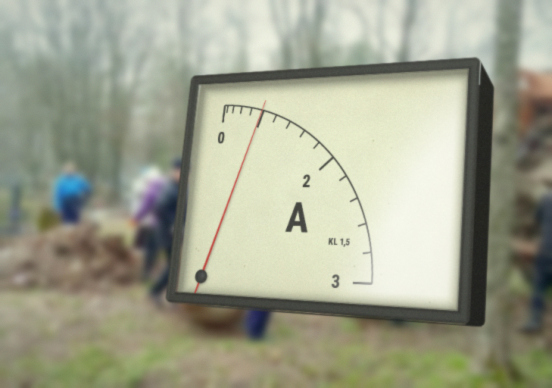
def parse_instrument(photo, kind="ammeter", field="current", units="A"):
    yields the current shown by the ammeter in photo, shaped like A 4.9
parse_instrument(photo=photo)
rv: A 1
